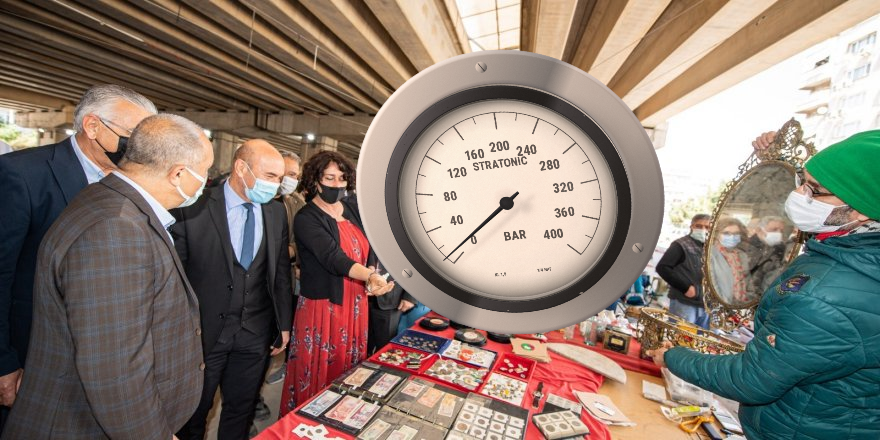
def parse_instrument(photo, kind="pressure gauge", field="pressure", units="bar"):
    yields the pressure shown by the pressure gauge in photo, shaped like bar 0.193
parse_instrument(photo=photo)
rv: bar 10
